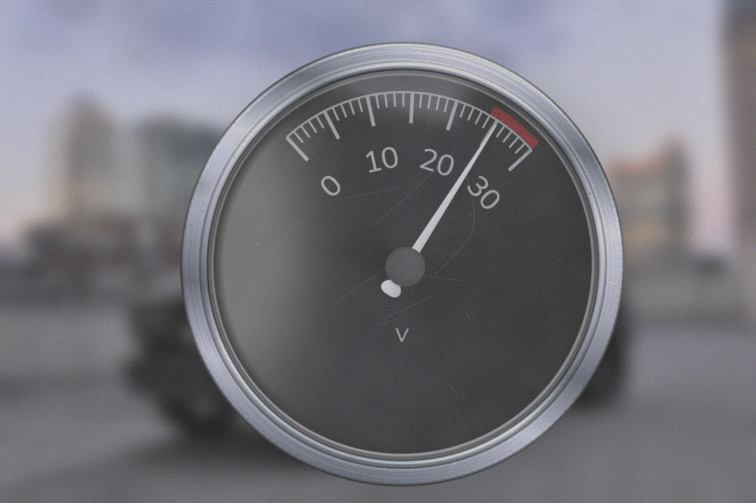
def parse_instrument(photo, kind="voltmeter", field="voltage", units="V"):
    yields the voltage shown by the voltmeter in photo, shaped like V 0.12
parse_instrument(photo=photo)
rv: V 25
